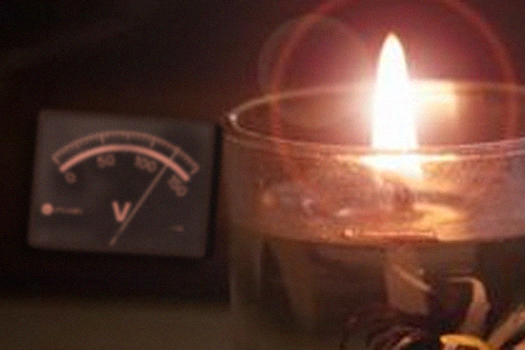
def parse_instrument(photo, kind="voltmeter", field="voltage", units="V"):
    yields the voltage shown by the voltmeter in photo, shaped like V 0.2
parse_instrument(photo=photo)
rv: V 125
